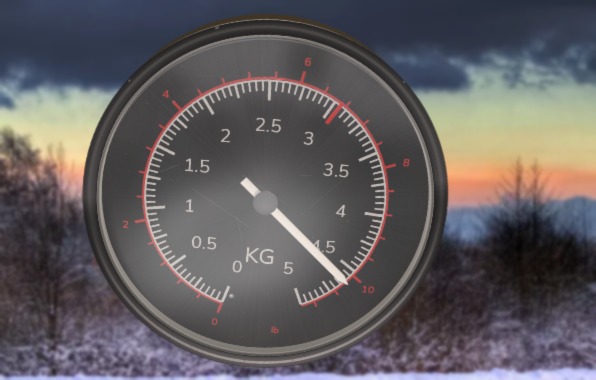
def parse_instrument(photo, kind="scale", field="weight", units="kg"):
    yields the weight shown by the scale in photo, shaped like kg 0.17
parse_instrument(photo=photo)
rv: kg 4.6
